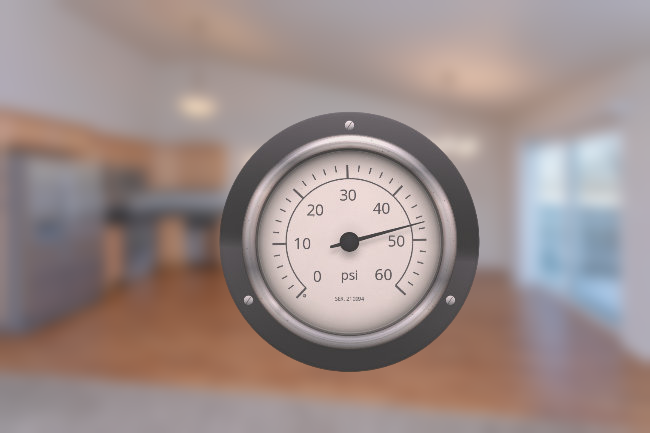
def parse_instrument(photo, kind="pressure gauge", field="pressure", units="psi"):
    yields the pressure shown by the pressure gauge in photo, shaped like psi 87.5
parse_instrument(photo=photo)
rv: psi 47
